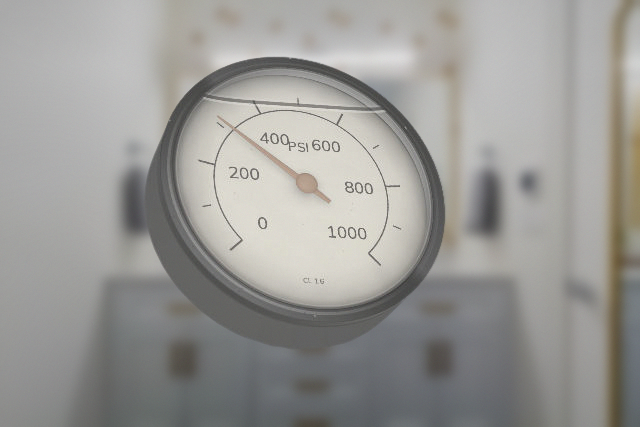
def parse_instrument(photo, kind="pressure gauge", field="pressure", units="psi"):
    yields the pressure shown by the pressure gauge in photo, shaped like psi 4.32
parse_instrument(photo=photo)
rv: psi 300
